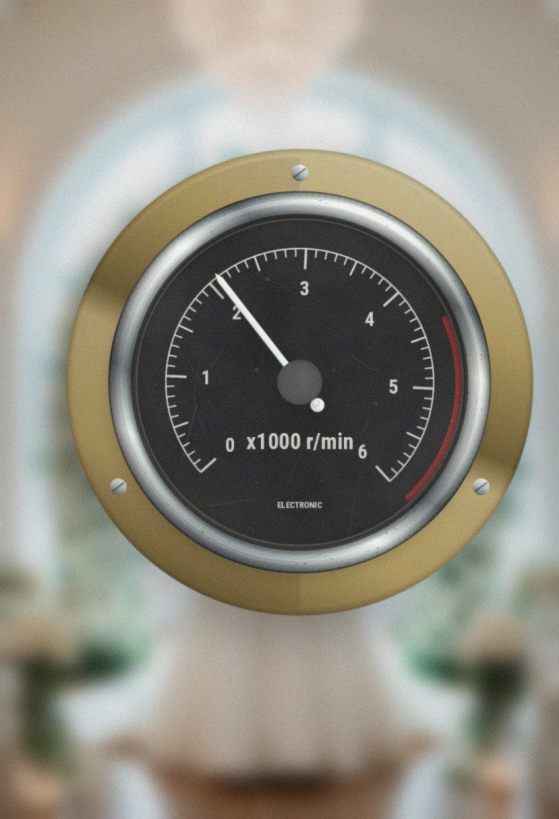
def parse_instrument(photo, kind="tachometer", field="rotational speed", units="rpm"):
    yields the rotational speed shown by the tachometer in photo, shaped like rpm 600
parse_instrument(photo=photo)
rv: rpm 2100
